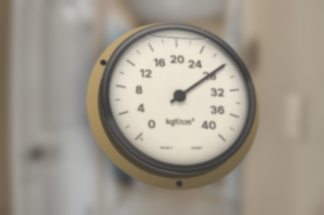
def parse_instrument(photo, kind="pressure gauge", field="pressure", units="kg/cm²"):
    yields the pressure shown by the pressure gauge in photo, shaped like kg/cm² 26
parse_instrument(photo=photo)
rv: kg/cm² 28
